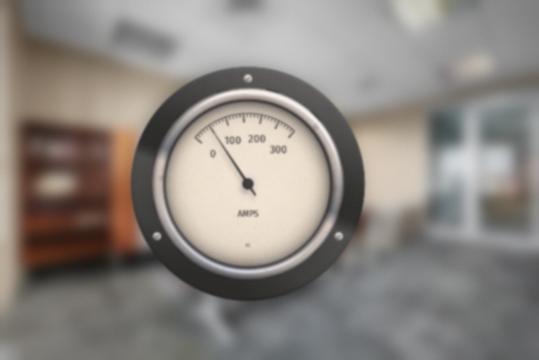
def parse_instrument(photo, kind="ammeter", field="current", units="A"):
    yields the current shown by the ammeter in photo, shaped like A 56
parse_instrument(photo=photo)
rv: A 50
